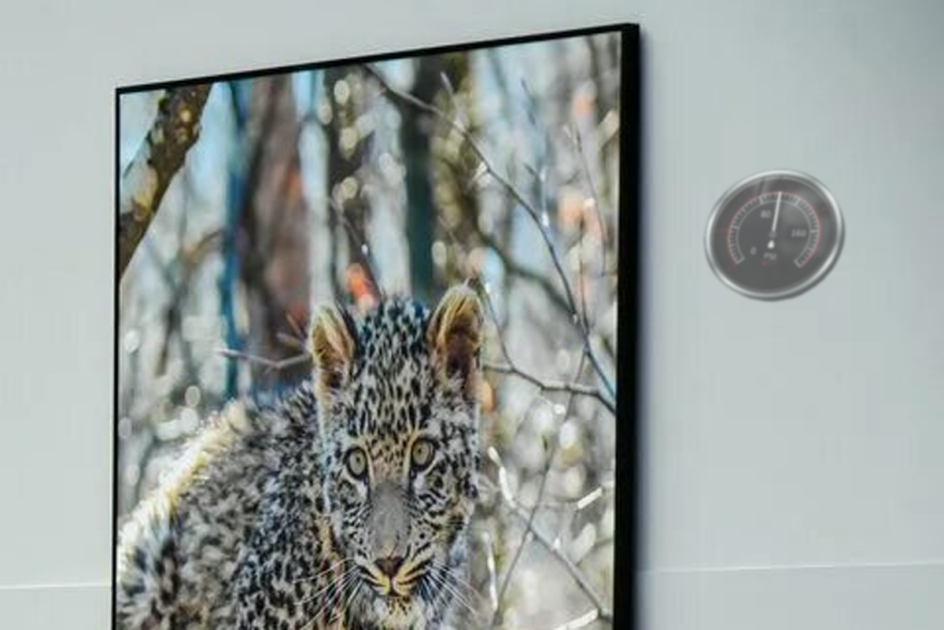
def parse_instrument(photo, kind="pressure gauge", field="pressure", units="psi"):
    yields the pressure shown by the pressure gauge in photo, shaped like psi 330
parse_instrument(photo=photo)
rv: psi 100
